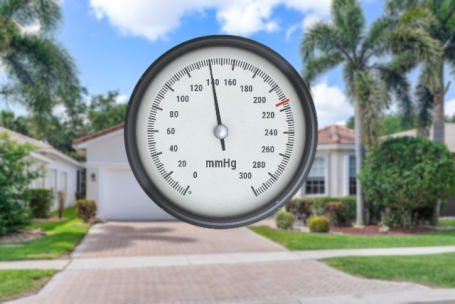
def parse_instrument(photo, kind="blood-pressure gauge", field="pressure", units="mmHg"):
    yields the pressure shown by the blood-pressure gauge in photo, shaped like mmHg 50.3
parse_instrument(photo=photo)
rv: mmHg 140
